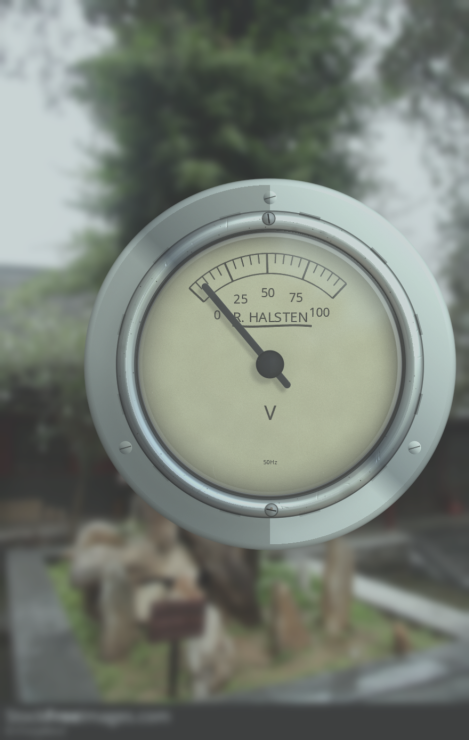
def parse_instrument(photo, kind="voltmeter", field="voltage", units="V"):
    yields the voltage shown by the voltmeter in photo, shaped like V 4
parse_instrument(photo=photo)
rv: V 7.5
